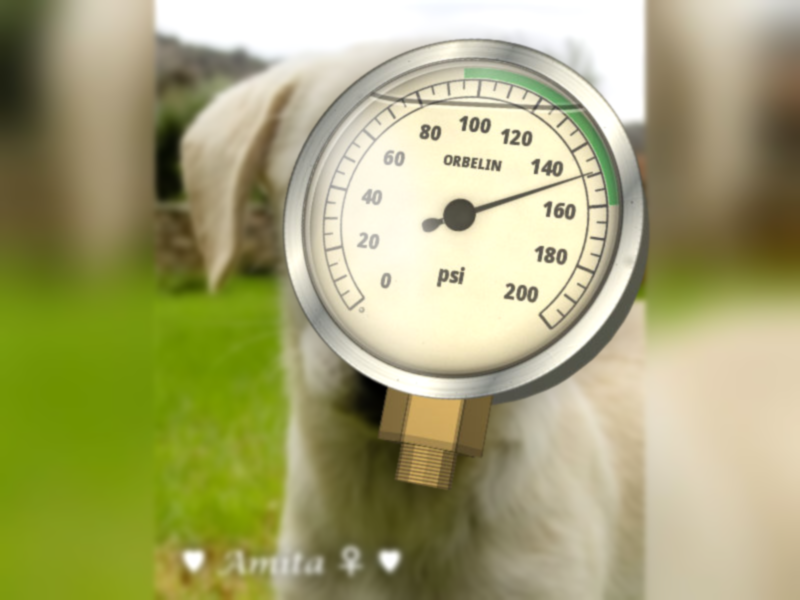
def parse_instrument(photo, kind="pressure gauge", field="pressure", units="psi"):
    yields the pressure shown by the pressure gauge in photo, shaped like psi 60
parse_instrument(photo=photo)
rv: psi 150
